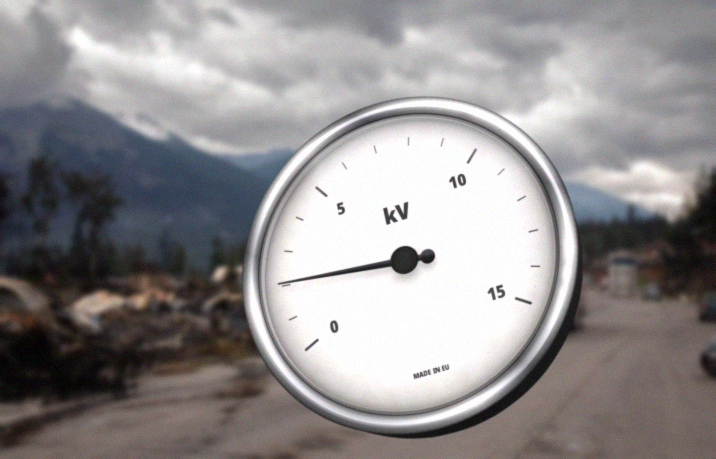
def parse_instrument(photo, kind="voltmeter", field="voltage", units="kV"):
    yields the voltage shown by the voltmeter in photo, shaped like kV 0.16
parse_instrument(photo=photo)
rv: kV 2
